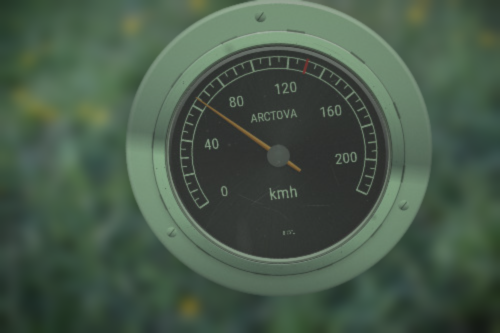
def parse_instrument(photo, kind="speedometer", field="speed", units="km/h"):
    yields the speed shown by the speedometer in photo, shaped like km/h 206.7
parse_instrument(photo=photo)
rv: km/h 65
